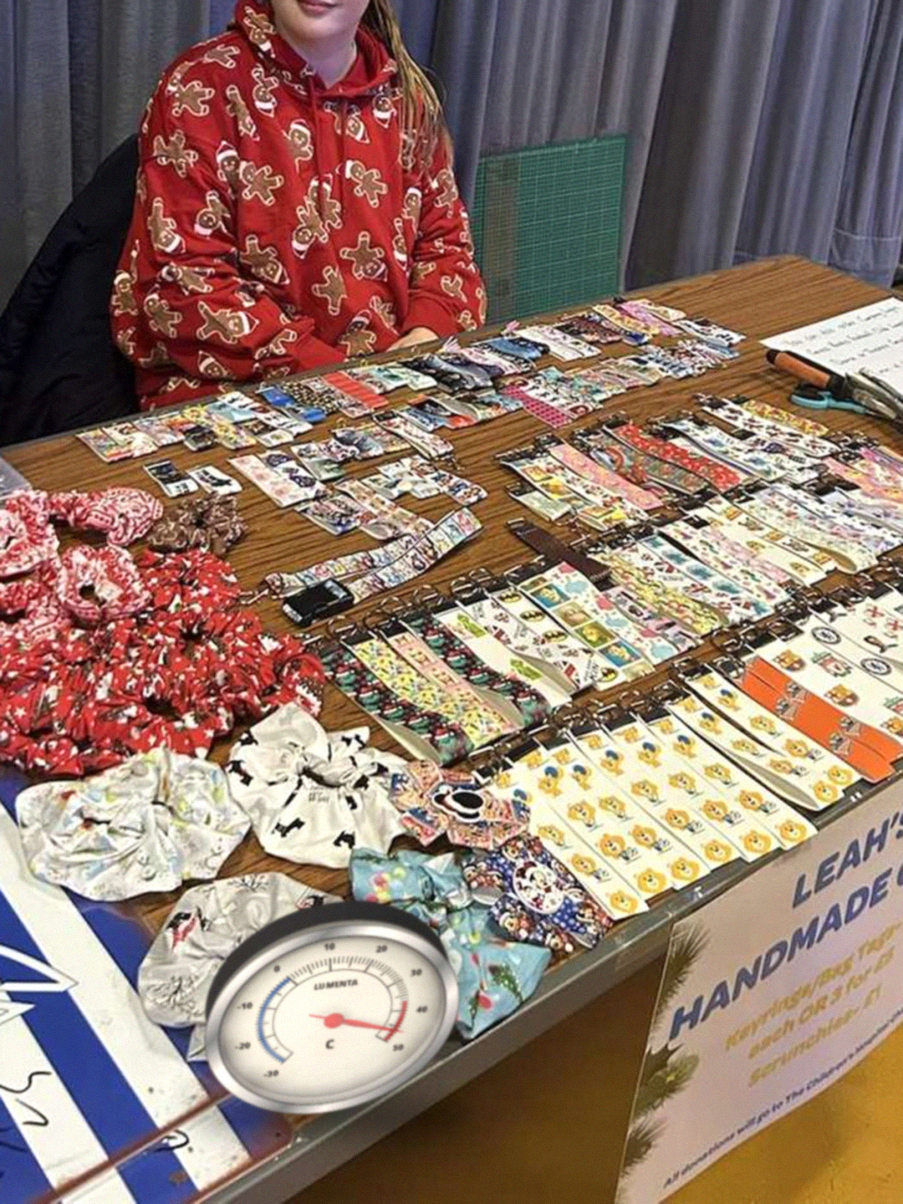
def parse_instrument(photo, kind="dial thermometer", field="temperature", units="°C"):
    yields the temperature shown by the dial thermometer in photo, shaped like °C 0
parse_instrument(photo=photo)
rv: °C 45
